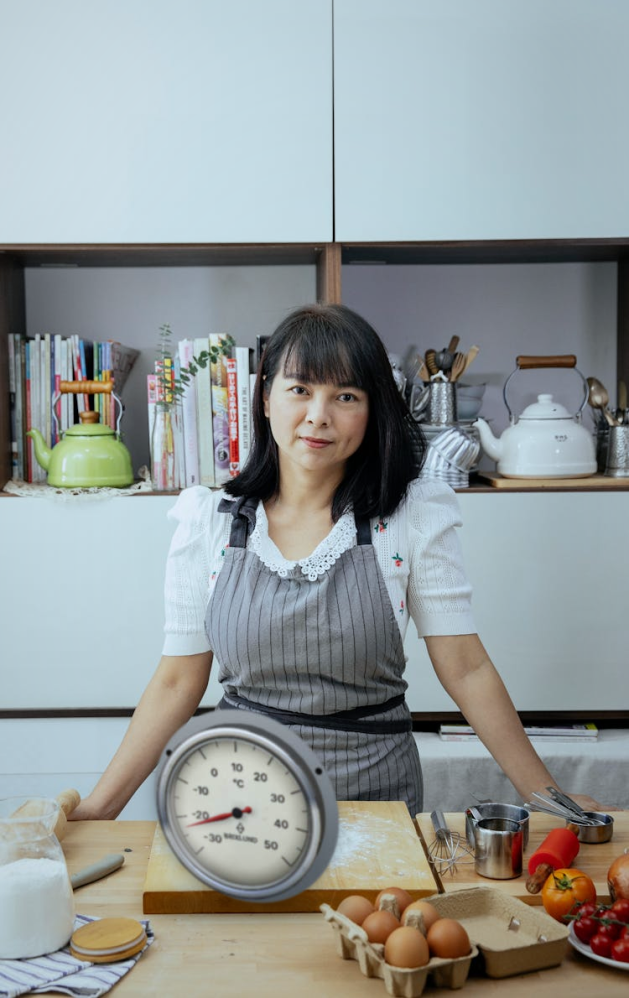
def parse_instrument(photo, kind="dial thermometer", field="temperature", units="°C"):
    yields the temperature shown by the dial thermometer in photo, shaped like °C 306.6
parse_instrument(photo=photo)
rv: °C -22.5
